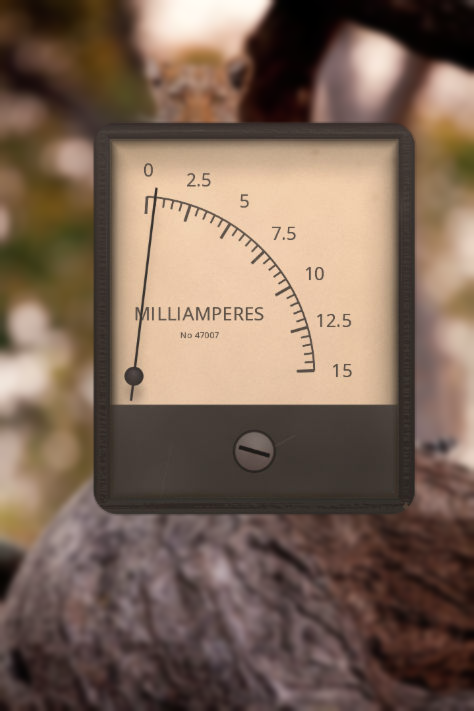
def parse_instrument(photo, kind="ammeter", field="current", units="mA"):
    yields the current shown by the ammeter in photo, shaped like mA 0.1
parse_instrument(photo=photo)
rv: mA 0.5
